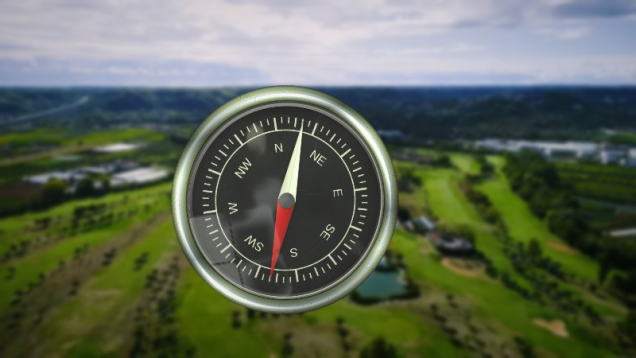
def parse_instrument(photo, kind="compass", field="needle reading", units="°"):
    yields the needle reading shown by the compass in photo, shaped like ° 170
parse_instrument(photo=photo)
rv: ° 200
